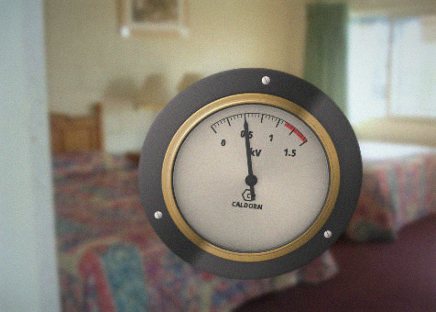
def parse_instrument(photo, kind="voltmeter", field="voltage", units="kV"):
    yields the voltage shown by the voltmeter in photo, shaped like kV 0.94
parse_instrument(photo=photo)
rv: kV 0.5
